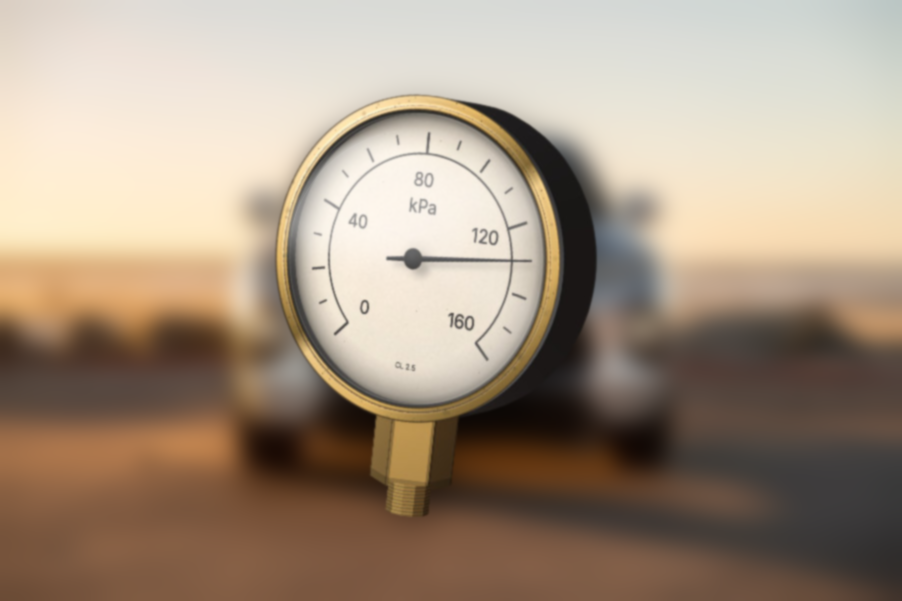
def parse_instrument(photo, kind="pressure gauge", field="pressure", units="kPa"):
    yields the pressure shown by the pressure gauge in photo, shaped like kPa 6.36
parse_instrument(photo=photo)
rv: kPa 130
